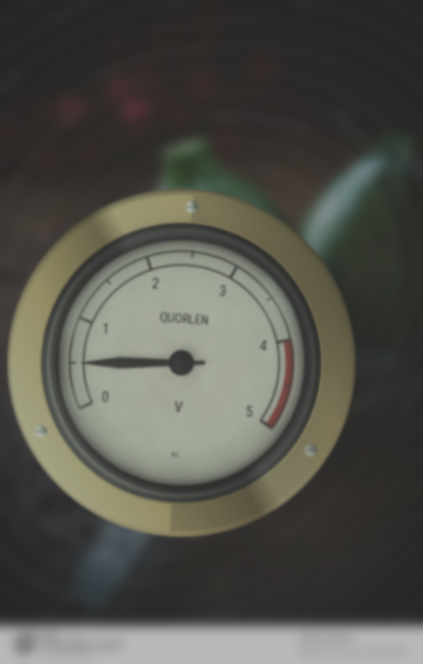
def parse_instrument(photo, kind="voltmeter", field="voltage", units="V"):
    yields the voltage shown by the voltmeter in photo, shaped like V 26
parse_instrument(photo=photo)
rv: V 0.5
